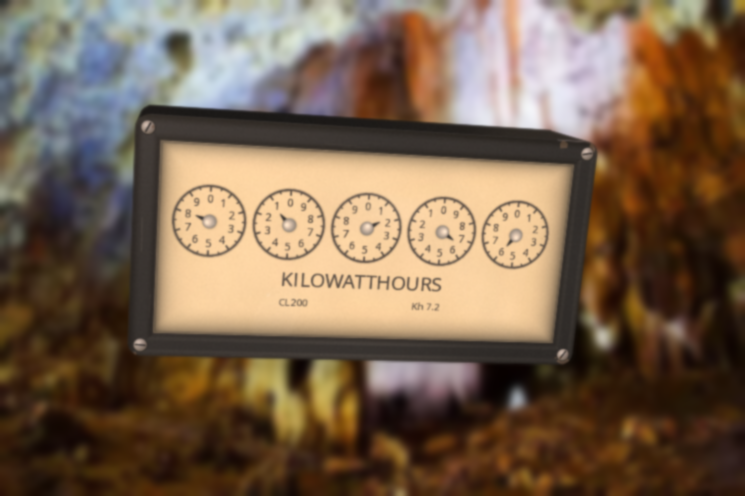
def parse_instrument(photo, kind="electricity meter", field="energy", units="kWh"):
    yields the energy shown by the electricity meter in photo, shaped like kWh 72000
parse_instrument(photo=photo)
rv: kWh 81166
